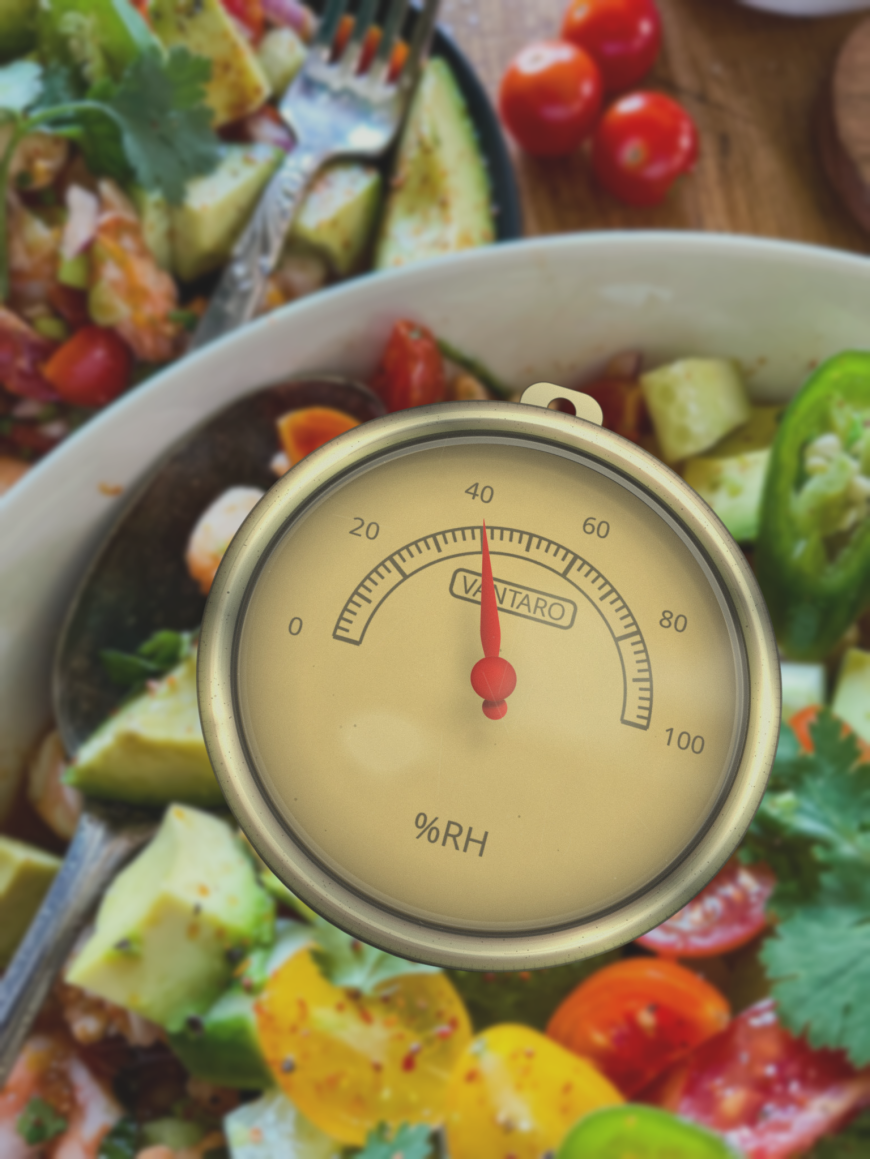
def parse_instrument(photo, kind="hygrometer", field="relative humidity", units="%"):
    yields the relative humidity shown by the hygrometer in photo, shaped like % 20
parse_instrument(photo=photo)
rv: % 40
